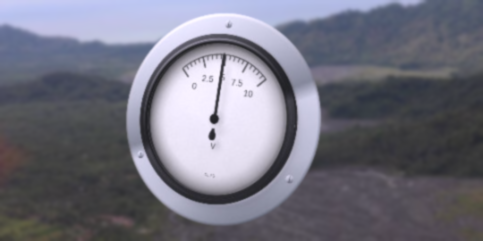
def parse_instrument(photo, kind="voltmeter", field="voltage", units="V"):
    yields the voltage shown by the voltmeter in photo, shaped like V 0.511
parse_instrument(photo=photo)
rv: V 5
